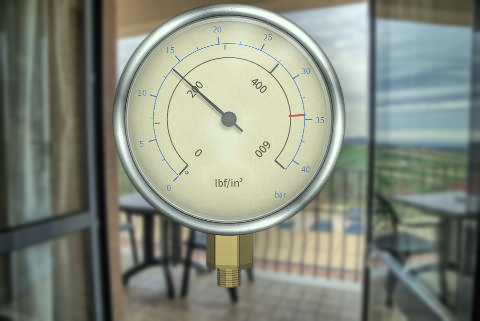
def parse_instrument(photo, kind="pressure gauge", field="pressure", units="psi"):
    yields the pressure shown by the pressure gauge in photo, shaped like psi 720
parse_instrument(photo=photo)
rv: psi 200
